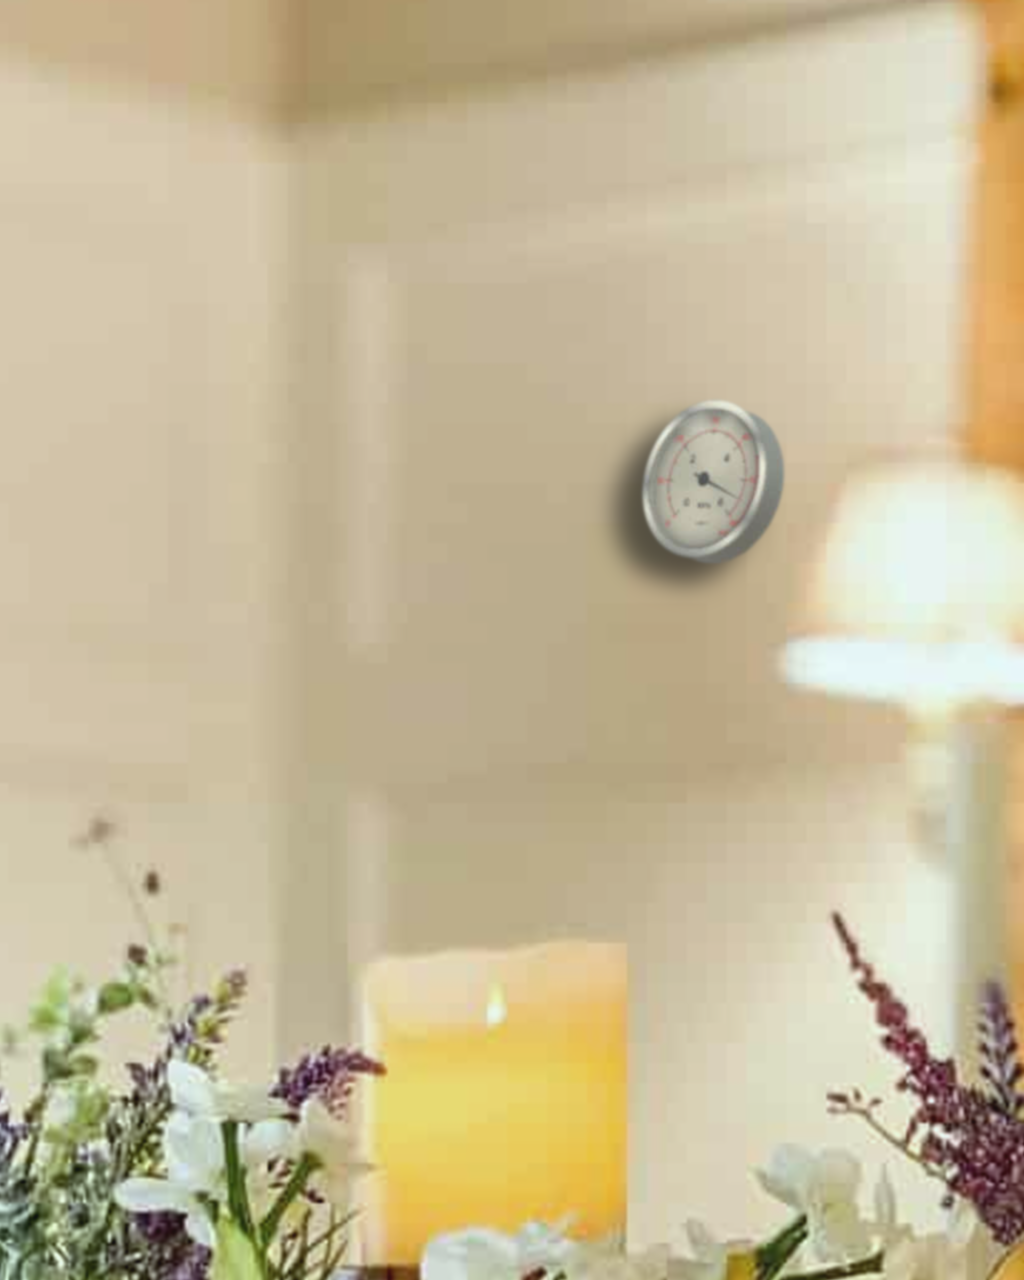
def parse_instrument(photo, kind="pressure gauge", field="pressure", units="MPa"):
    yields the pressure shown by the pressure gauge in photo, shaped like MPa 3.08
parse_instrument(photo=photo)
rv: MPa 5.5
